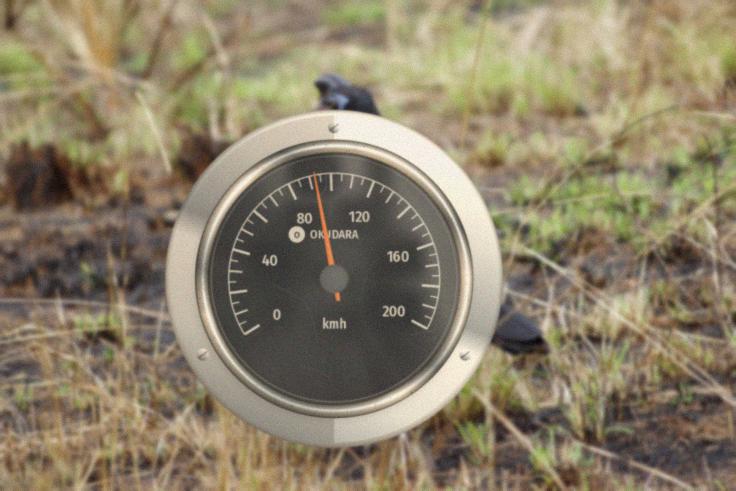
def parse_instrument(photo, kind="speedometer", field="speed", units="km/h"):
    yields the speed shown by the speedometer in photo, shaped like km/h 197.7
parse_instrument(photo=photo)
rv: km/h 92.5
